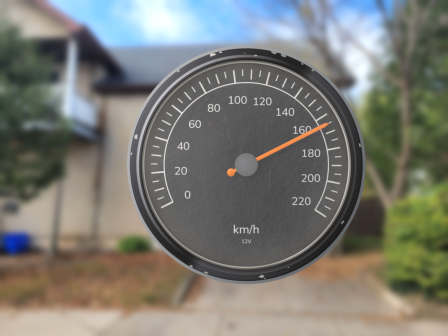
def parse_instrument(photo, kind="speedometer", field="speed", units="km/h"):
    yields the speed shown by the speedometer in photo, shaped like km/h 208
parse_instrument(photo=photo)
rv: km/h 165
